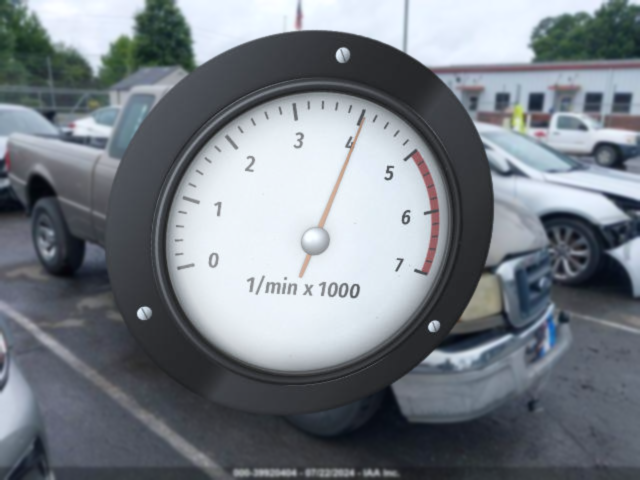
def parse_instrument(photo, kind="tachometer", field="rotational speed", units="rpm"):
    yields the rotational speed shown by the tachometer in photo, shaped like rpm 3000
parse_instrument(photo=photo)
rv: rpm 4000
